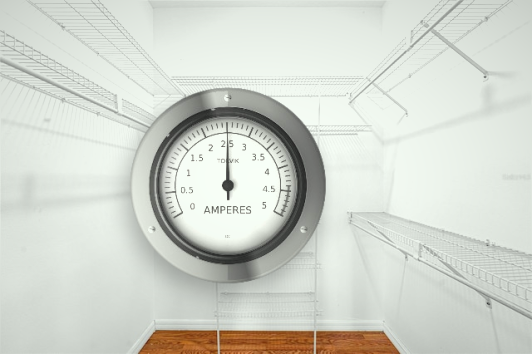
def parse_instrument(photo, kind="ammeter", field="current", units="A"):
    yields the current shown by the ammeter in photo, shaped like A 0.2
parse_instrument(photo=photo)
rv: A 2.5
